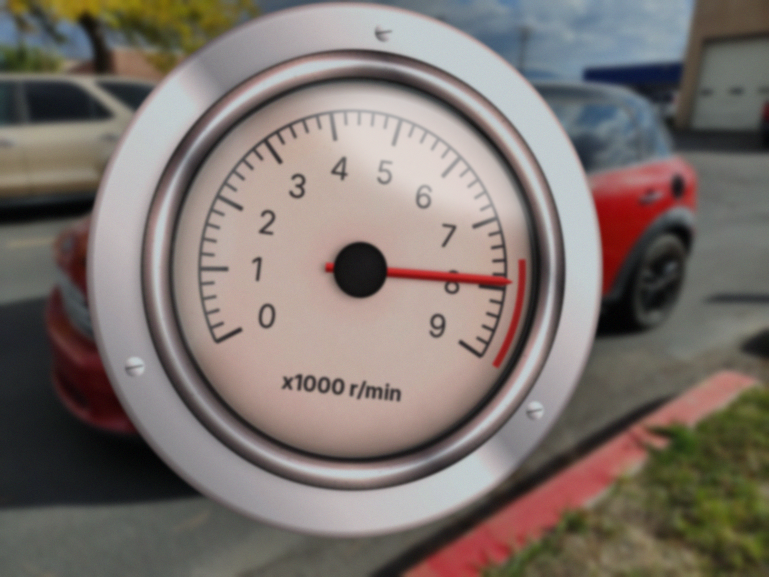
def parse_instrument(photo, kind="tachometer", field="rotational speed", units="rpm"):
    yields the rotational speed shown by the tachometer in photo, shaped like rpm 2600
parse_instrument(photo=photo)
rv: rpm 7900
